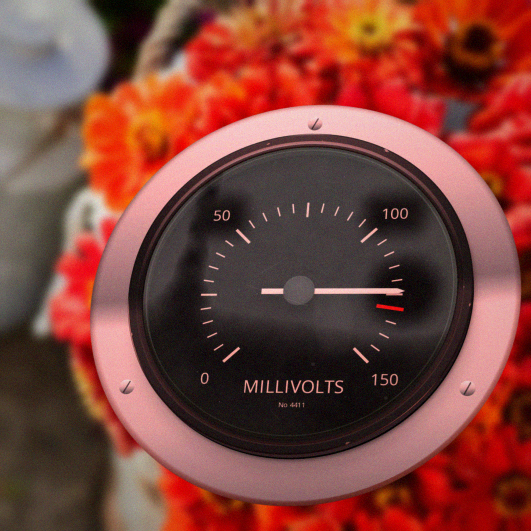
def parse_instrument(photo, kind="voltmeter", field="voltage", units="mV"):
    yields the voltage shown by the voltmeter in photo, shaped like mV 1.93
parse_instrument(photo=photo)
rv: mV 125
